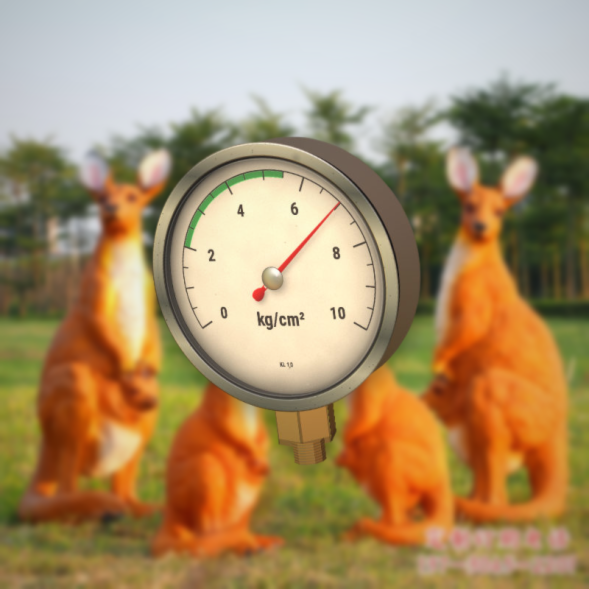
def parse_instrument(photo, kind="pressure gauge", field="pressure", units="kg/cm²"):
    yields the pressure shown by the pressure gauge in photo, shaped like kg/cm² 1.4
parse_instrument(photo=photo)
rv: kg/cm² 7
